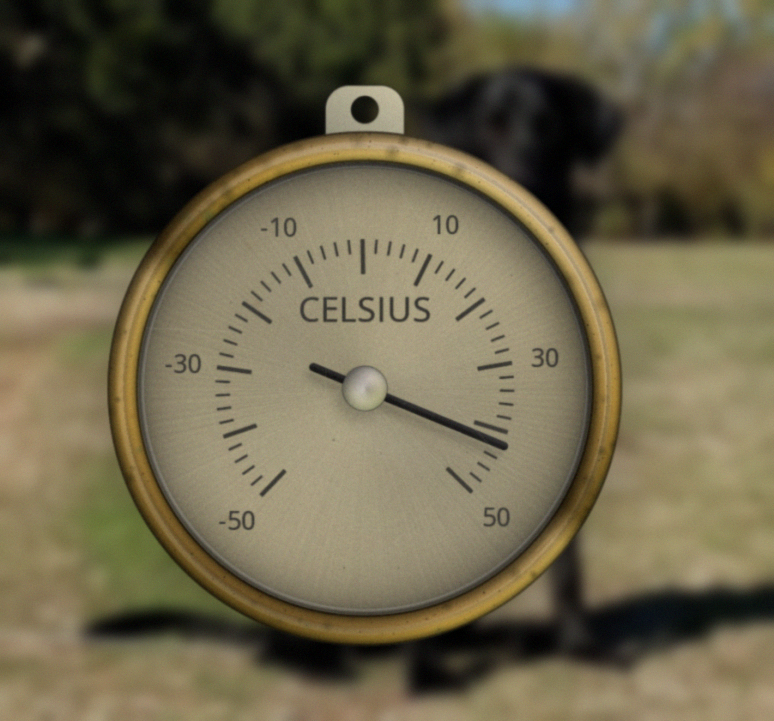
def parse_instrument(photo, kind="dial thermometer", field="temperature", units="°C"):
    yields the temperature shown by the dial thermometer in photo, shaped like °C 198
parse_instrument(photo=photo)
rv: °C 42
